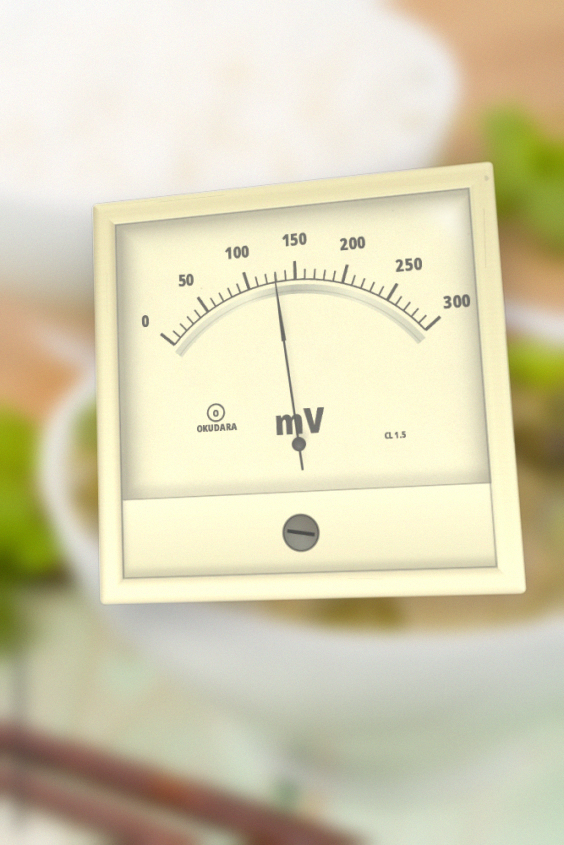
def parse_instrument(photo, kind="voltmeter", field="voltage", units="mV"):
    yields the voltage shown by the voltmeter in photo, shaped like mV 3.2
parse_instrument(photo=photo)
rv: mV 130
